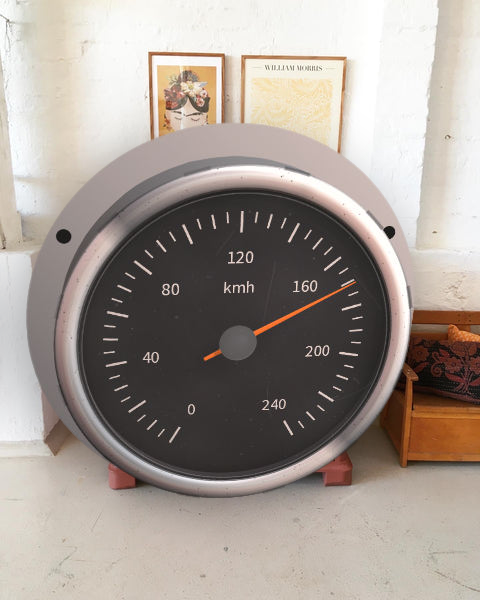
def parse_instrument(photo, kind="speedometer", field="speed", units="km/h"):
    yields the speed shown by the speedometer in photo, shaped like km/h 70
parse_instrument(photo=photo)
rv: km/h 170
